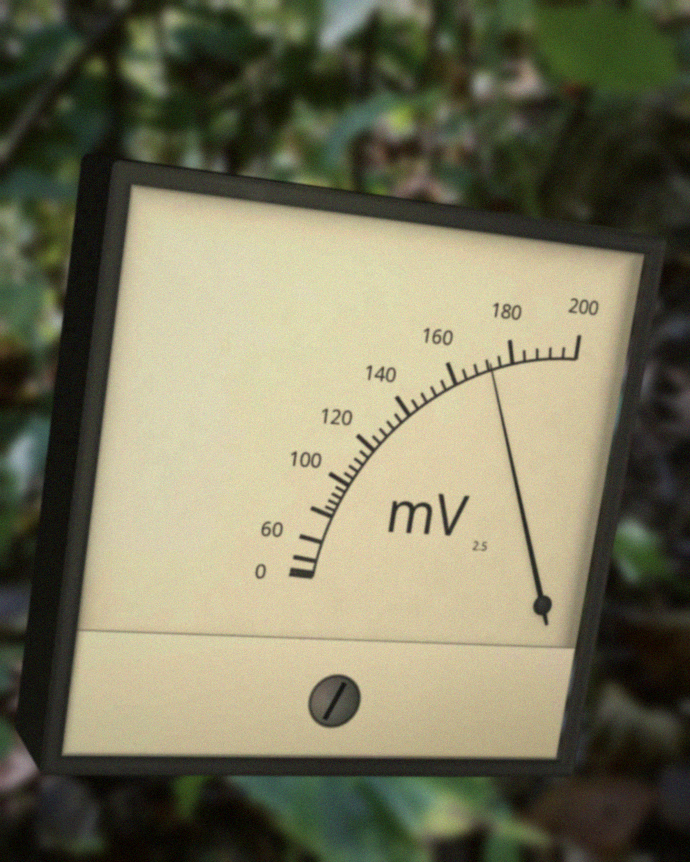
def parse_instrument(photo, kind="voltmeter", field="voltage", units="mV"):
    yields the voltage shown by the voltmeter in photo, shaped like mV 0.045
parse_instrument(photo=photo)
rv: mV 172
